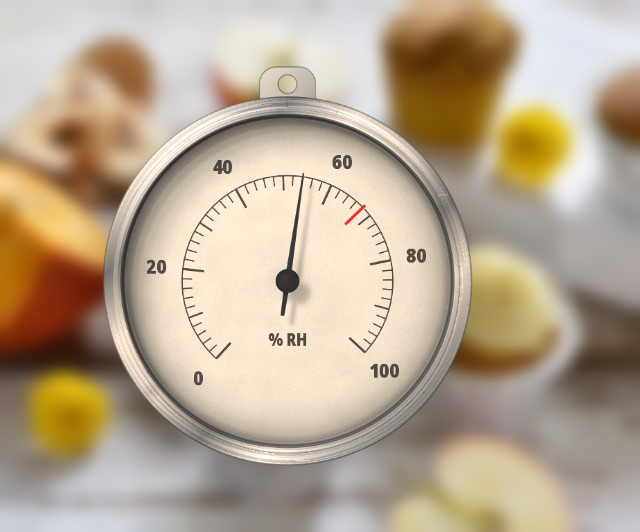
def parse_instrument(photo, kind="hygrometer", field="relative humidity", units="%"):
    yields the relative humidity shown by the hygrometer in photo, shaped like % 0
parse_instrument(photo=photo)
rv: % 54
